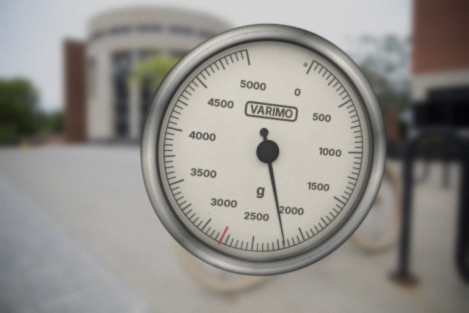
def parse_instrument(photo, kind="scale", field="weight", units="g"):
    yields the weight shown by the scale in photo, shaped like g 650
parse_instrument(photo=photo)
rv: g 2200
